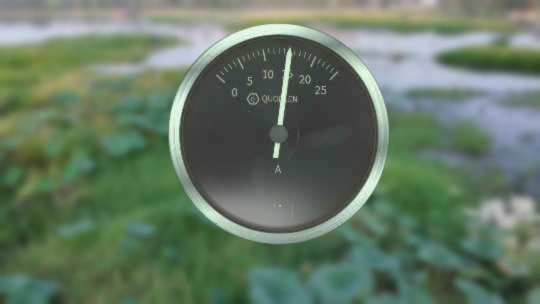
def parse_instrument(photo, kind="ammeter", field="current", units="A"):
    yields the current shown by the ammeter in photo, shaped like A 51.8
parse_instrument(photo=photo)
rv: A 15
